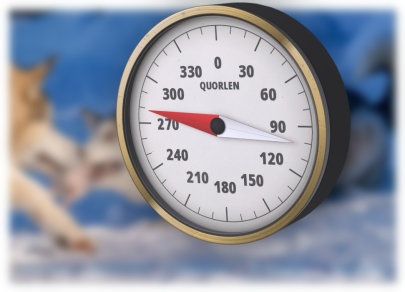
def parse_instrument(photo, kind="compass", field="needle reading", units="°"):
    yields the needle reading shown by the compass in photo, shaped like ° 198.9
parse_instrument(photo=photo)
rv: ° 280
